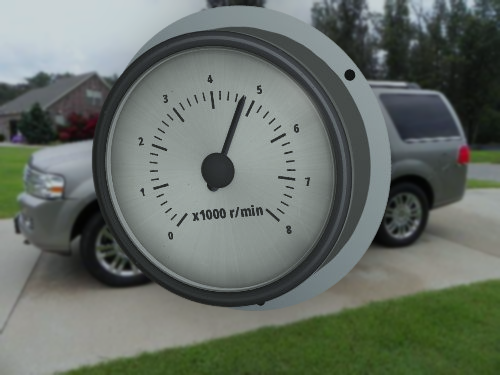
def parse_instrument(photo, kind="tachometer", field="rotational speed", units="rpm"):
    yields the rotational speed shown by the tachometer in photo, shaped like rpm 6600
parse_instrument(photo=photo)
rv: rpm 4800
